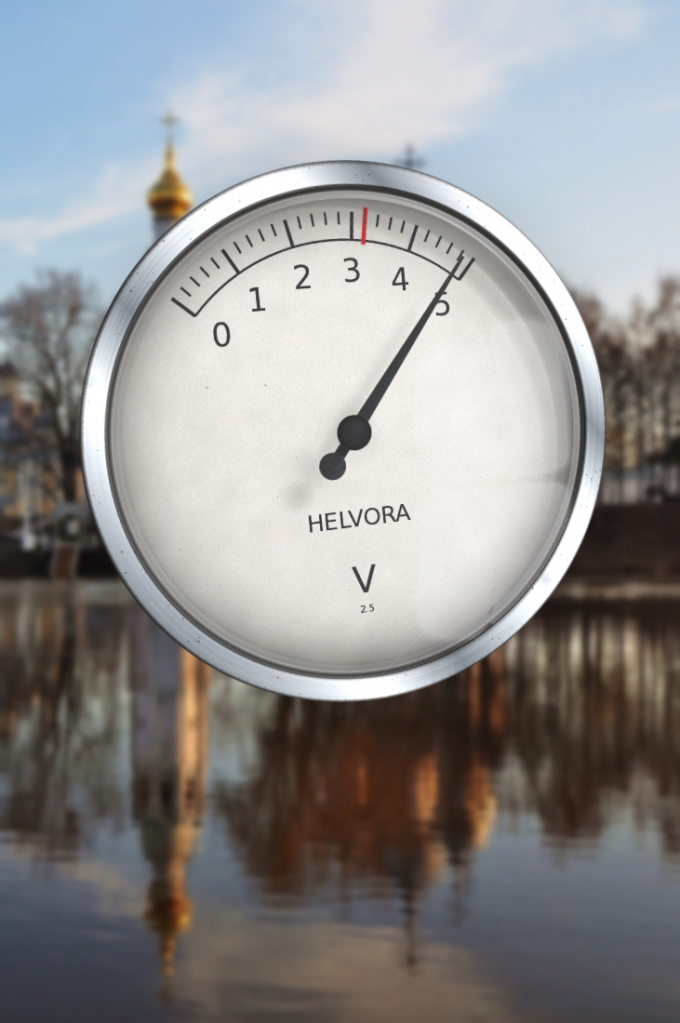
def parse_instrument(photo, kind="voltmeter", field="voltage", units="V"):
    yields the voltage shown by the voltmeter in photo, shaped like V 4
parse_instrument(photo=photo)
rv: V 4.8
